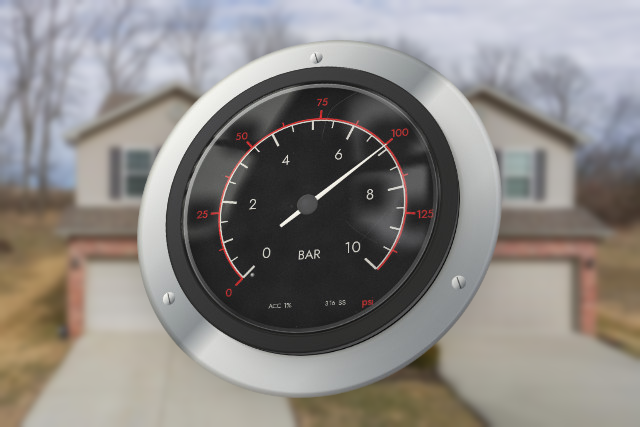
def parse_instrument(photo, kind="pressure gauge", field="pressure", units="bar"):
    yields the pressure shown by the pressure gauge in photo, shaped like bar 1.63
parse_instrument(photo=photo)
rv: bar 7
